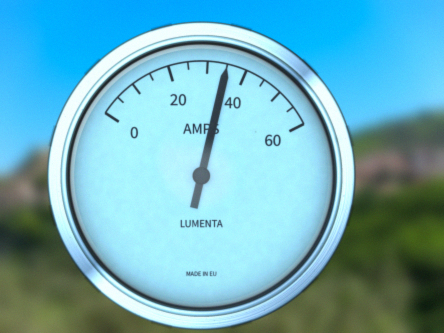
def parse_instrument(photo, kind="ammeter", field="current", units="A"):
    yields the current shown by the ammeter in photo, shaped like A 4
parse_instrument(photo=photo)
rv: A 35
